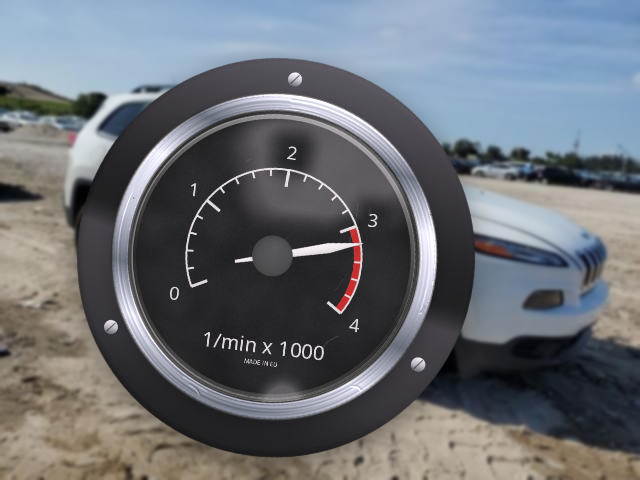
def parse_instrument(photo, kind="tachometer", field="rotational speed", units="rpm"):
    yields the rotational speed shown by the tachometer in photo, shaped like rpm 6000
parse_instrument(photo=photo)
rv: rpm 3200
